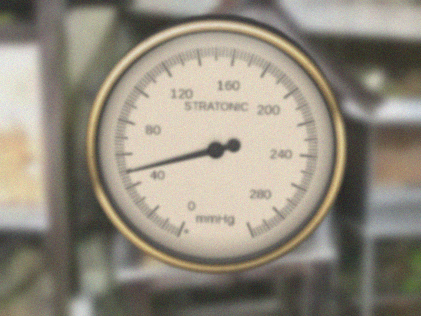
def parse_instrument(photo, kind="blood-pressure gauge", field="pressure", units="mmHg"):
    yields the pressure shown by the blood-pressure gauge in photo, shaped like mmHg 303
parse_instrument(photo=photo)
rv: mmHg 50
